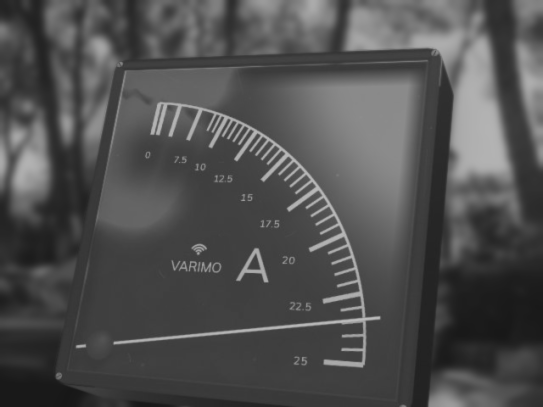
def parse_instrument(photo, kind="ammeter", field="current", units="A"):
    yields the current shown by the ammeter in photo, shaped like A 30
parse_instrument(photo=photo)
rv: A 23.5
